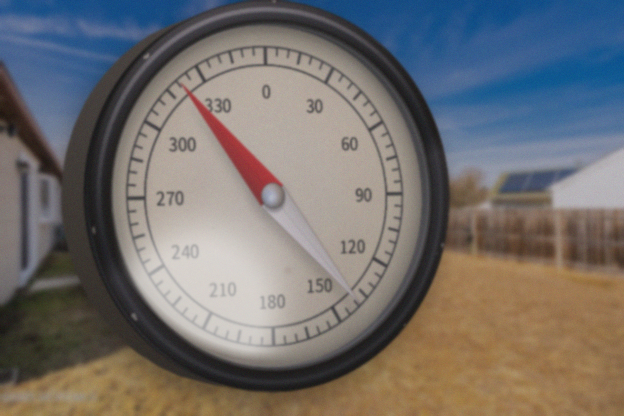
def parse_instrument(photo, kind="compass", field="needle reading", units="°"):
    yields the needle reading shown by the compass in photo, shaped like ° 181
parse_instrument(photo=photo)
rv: ° 320
